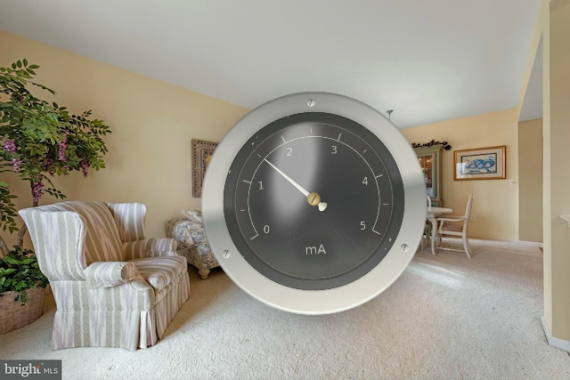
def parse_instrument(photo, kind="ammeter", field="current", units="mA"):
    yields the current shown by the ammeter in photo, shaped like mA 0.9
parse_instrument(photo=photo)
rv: mA 1.5
